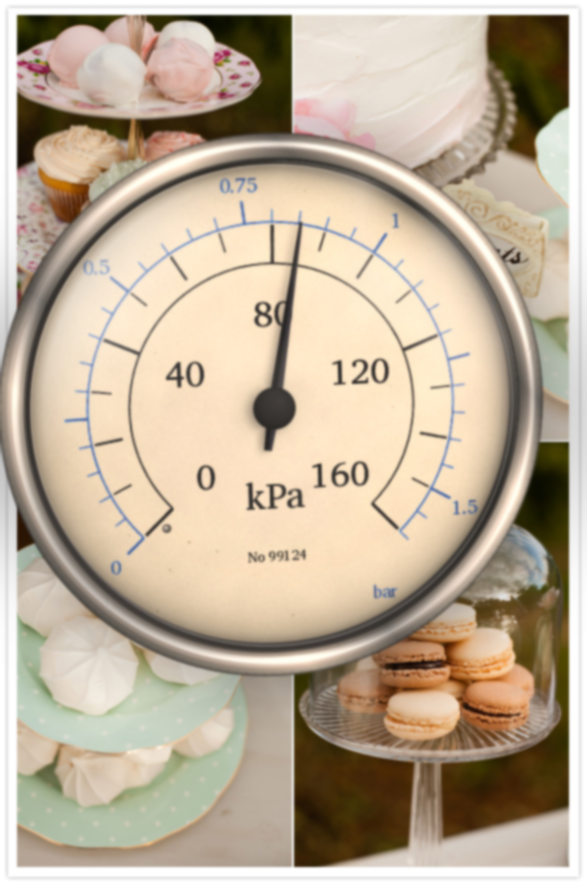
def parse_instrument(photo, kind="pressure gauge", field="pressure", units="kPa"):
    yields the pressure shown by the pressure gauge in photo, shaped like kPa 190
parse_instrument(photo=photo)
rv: kPa 85
